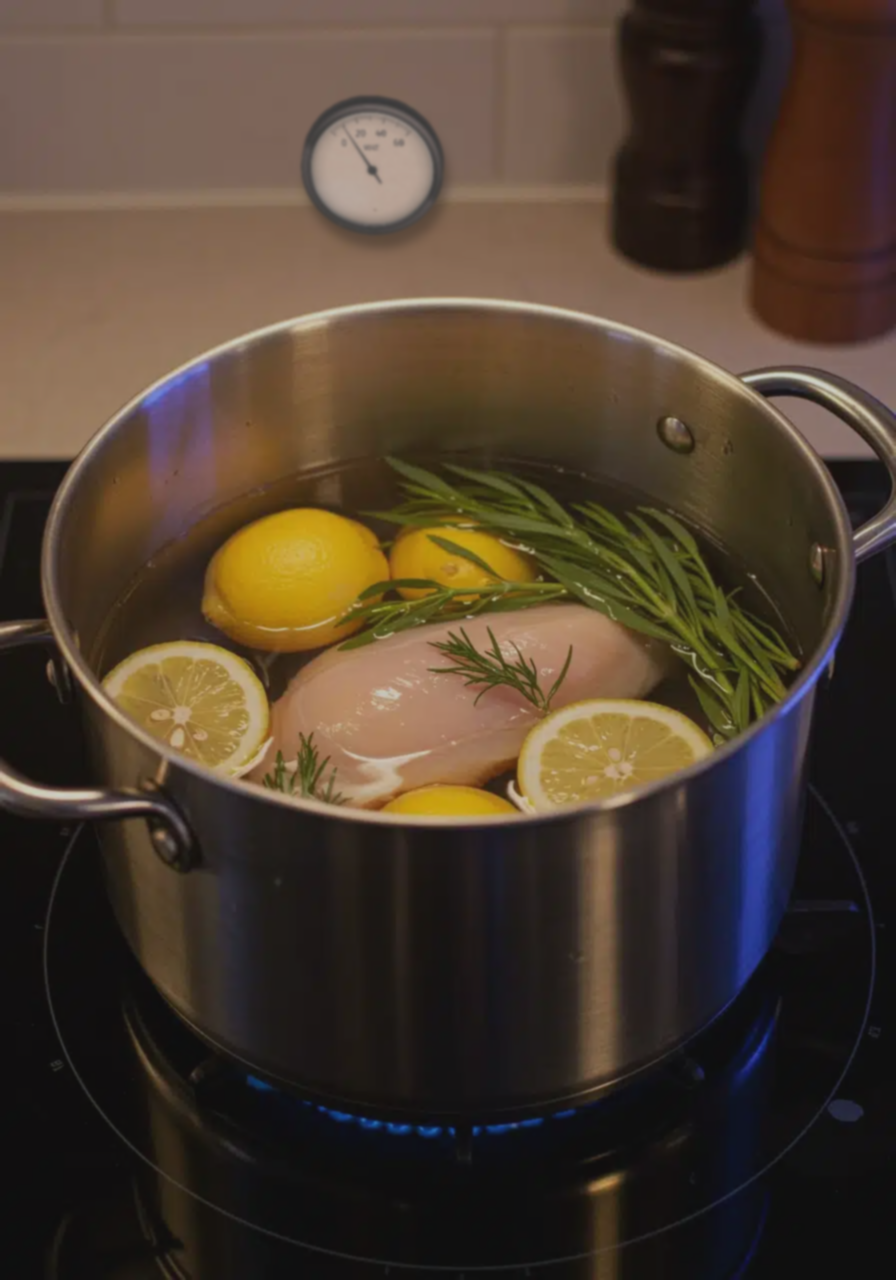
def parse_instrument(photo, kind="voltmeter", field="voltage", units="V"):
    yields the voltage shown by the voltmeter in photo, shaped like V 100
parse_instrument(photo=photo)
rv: V 10
